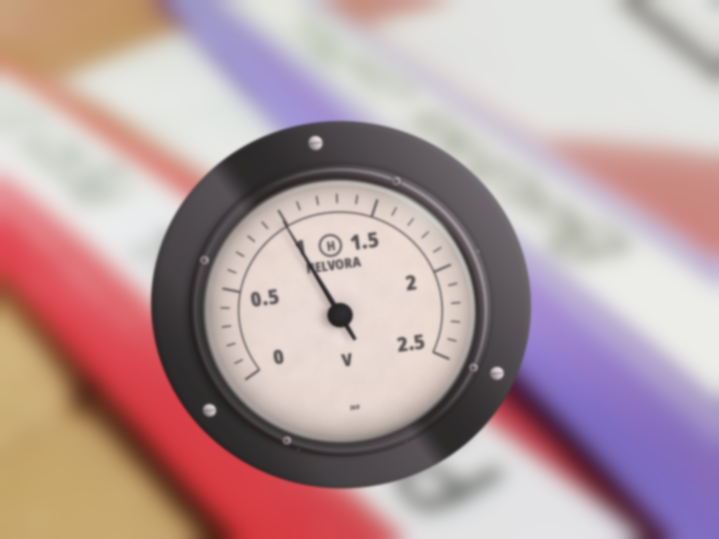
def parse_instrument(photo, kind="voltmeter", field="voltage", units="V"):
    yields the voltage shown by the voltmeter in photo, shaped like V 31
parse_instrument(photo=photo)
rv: V 1
